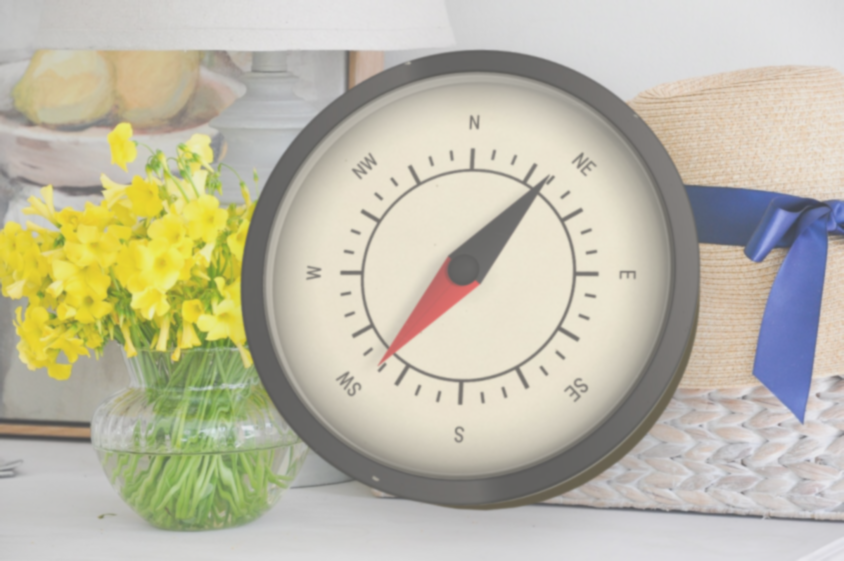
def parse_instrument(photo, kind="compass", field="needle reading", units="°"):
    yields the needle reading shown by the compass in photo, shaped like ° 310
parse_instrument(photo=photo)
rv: ° 220
